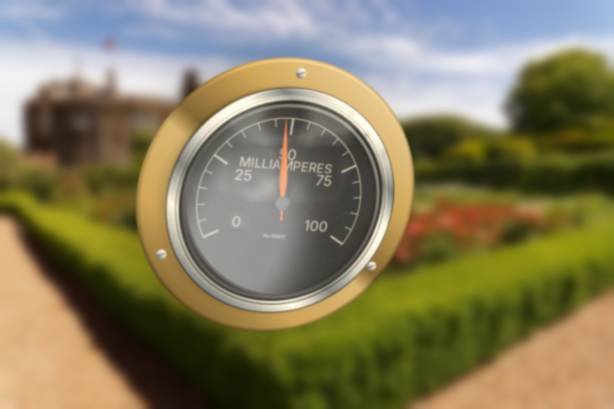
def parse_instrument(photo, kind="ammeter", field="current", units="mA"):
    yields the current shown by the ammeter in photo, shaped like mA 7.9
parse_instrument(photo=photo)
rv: mA 47.5
